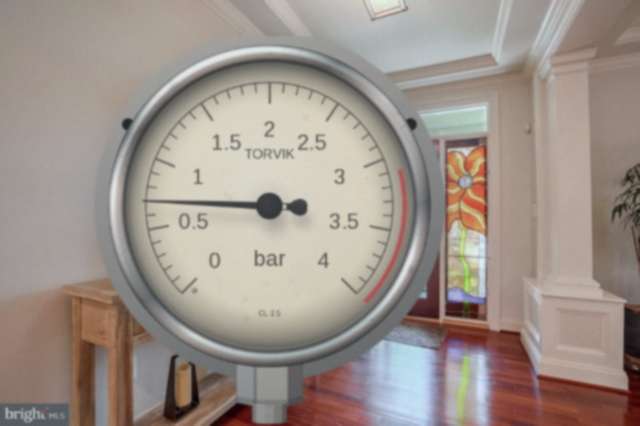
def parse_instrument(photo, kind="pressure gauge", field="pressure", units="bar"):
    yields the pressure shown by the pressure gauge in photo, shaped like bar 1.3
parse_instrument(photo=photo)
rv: bar 0.7
